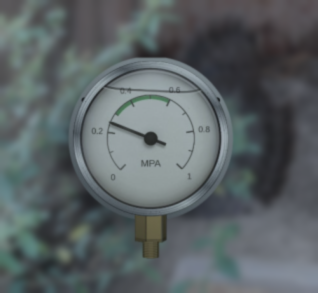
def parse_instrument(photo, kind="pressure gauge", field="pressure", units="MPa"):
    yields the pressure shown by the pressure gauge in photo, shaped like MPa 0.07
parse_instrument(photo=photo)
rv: MPa 0.25
